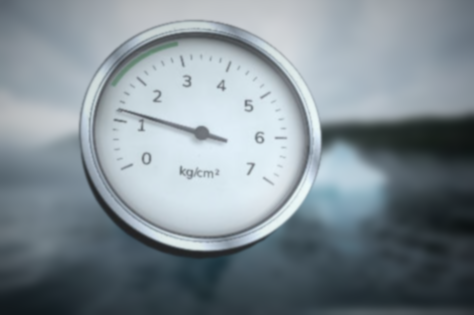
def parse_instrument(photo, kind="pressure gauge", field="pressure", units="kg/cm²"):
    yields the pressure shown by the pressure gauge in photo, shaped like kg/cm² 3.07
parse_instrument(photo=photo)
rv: kg/cm² 1.2
